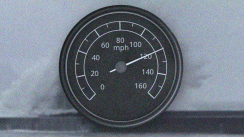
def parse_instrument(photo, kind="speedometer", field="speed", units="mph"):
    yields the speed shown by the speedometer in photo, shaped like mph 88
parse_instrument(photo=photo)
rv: mph 120
